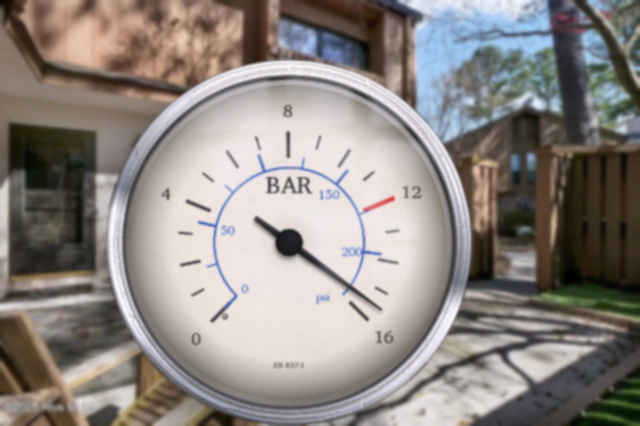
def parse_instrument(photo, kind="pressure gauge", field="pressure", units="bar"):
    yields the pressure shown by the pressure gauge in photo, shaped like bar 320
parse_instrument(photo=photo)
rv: bar 15.5
